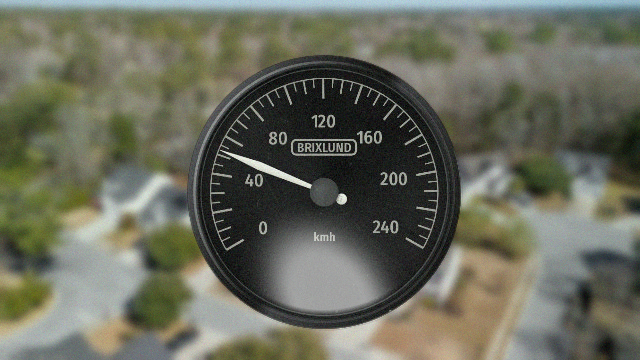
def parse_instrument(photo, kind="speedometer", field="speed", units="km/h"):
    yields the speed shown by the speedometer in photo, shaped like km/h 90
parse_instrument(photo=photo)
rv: km/h 52.5
